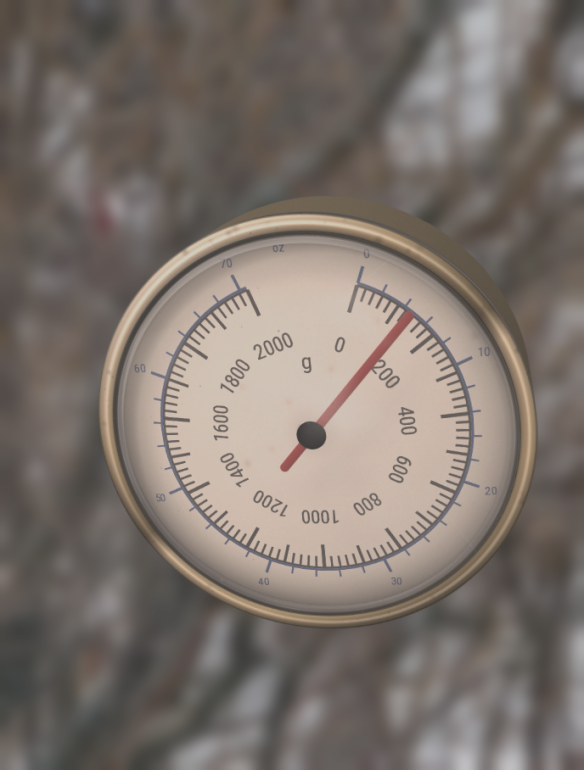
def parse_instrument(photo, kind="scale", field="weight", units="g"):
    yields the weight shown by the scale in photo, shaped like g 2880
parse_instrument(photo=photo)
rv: g 130
